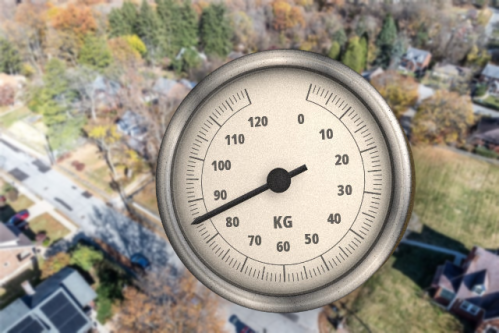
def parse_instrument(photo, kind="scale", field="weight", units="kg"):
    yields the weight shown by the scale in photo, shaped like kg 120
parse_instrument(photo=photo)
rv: kg 85
